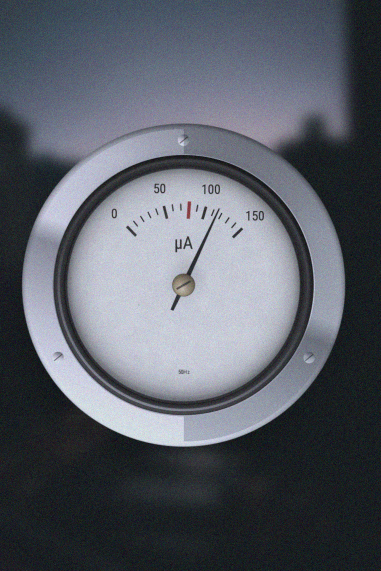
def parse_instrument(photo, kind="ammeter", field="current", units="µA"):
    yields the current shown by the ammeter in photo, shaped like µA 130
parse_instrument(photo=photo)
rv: µA 115
